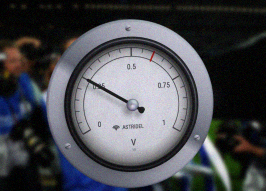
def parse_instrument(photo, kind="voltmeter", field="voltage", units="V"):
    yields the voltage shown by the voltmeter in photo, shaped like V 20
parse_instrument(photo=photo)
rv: V 0.25
